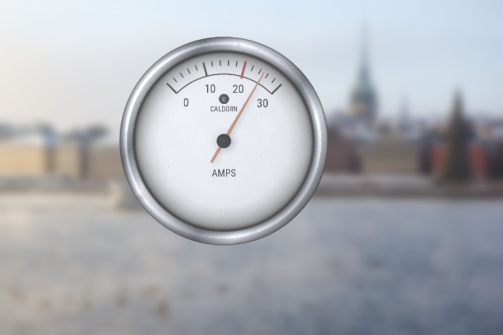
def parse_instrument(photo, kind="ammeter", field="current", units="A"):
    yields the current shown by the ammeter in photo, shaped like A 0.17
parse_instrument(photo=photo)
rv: A 25
